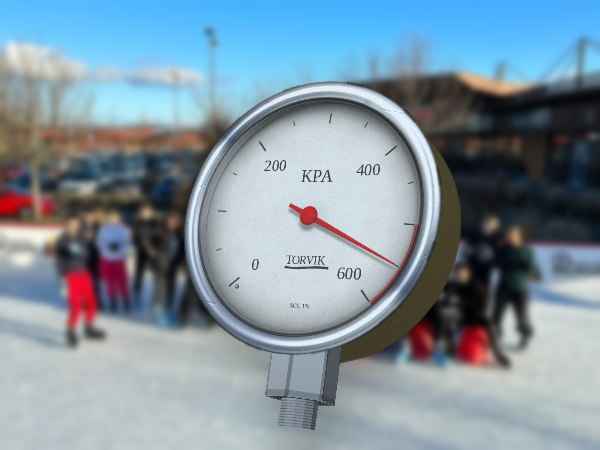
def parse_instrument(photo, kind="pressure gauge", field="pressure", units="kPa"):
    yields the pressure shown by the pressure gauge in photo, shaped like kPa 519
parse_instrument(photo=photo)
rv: kPa 550
